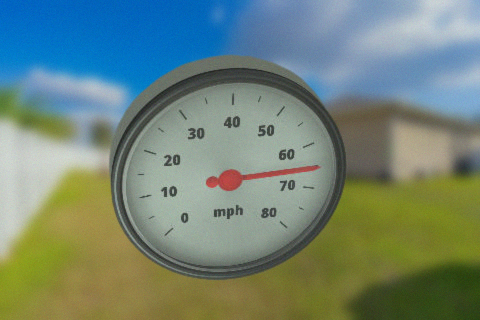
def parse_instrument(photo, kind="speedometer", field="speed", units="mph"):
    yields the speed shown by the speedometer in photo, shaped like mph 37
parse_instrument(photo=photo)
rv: mph 65
